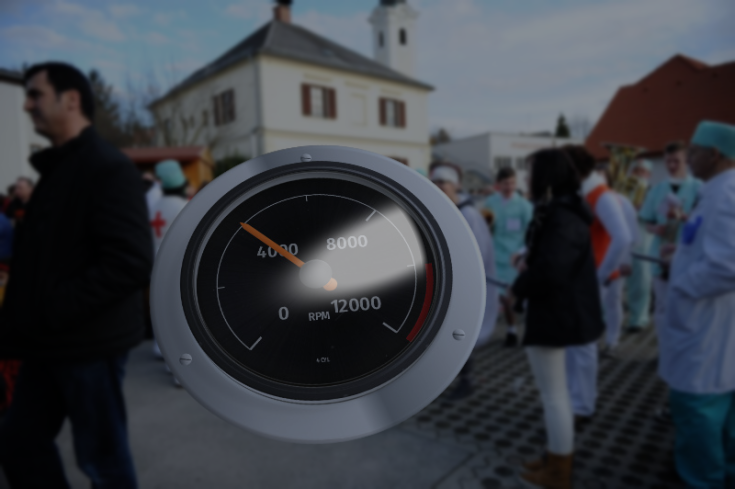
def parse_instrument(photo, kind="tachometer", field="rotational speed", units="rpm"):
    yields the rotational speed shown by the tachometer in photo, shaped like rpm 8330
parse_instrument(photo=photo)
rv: rpm 4000
